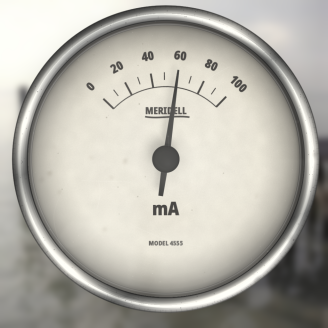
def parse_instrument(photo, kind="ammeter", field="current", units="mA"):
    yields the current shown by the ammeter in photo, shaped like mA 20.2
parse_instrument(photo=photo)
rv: mA 60
